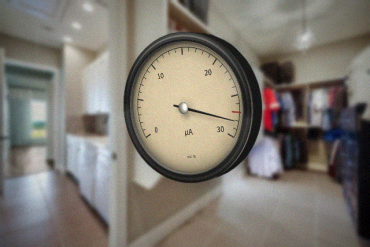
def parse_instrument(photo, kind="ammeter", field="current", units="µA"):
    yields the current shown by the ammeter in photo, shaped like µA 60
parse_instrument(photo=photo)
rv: µA 28
